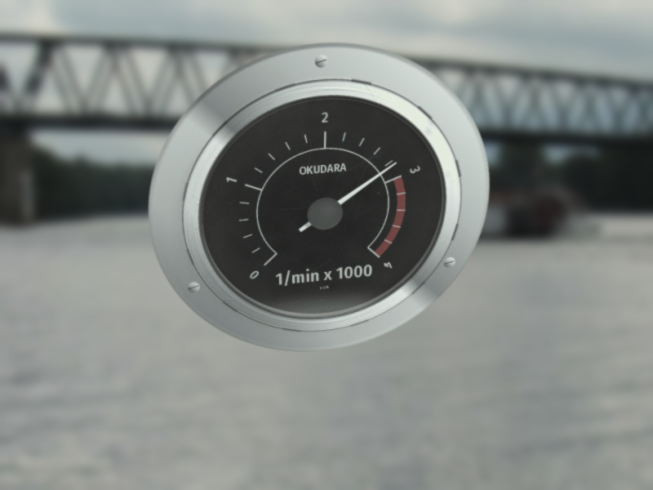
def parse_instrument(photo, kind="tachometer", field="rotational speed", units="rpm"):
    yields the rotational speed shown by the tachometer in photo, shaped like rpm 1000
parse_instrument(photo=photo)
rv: rpm 2800
